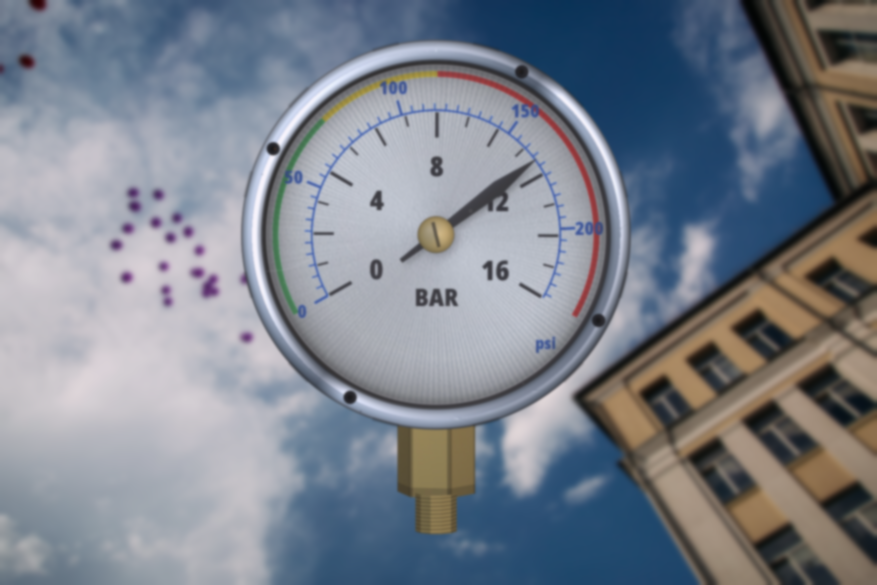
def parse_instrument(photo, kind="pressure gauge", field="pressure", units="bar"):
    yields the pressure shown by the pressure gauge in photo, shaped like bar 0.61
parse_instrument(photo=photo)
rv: bar 11.5
